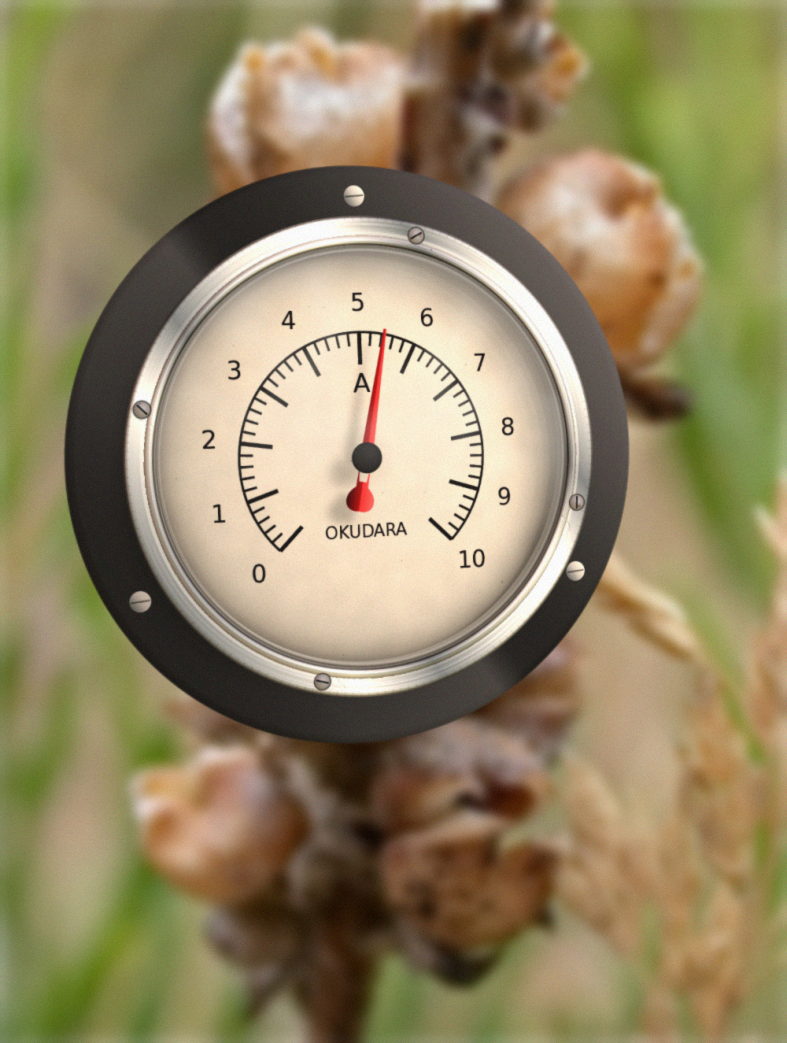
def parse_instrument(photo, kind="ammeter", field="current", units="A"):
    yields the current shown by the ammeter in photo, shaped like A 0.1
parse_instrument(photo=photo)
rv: A 5.4
